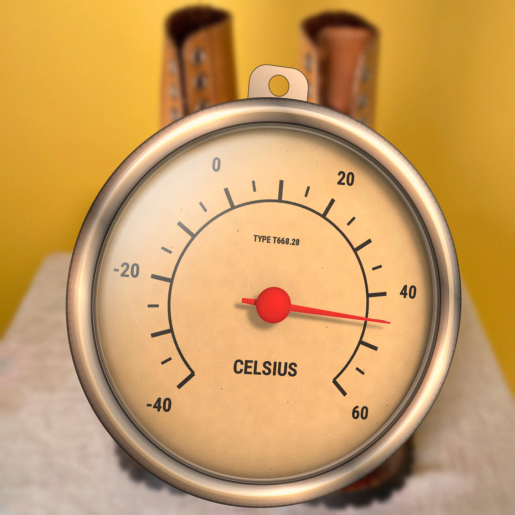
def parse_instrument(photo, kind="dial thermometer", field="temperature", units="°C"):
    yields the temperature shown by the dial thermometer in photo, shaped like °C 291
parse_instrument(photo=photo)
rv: °C 45
